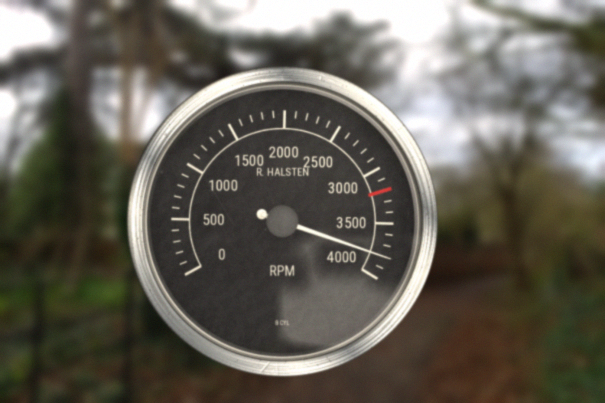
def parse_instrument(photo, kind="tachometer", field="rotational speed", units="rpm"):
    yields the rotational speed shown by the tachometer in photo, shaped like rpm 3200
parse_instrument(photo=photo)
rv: rpm 3800
